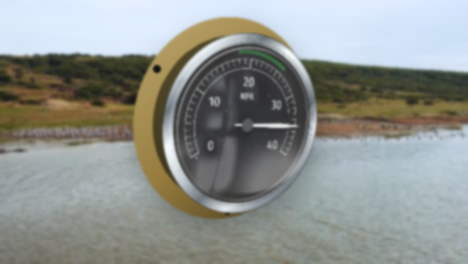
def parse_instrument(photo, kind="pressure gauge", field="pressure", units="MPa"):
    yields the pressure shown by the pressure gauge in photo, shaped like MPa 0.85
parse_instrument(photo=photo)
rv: MPa 35
